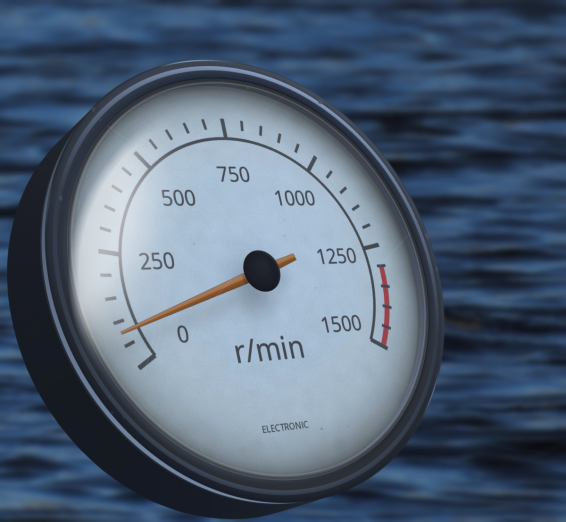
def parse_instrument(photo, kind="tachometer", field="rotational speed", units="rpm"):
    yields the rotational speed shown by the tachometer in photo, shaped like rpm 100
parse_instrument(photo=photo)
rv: rpm 75
